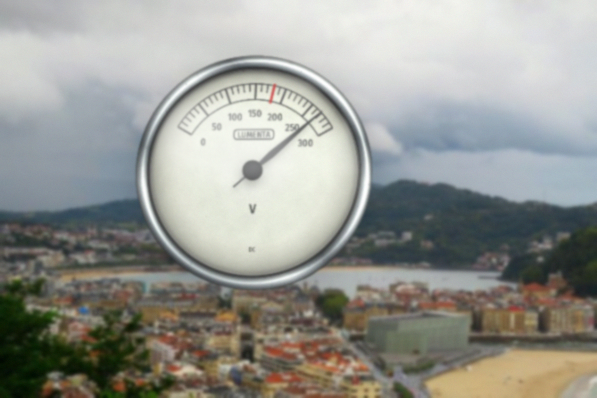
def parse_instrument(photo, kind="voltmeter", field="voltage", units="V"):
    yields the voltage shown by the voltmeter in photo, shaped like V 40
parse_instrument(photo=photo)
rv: V 270
